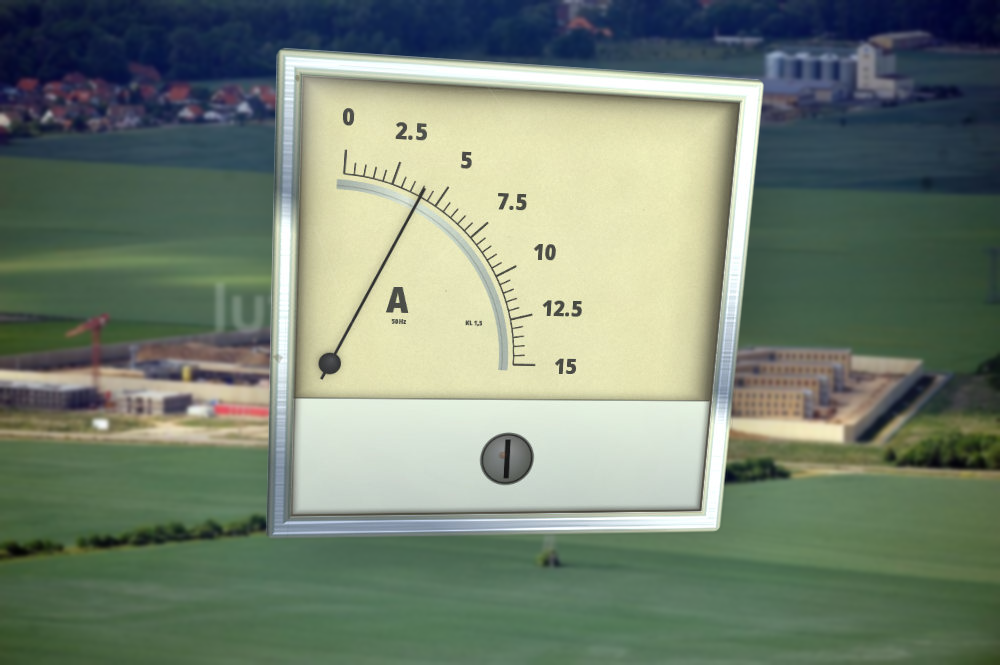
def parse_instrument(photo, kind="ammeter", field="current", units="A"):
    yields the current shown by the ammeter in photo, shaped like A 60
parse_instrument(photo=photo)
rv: A 4
